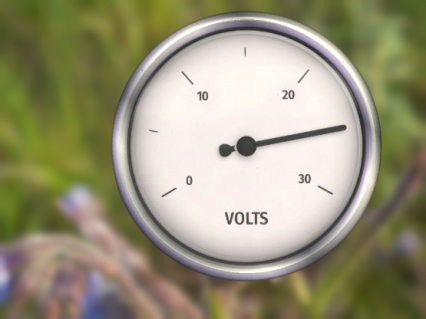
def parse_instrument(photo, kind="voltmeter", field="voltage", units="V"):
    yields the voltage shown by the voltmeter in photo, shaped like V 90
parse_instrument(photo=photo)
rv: V 25
